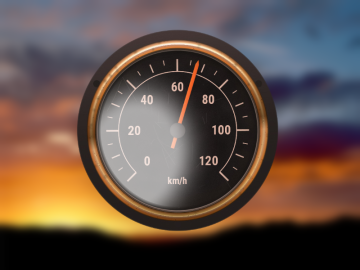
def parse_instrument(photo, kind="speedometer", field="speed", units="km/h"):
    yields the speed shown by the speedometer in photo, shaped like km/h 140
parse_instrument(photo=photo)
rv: km/h 67.5
